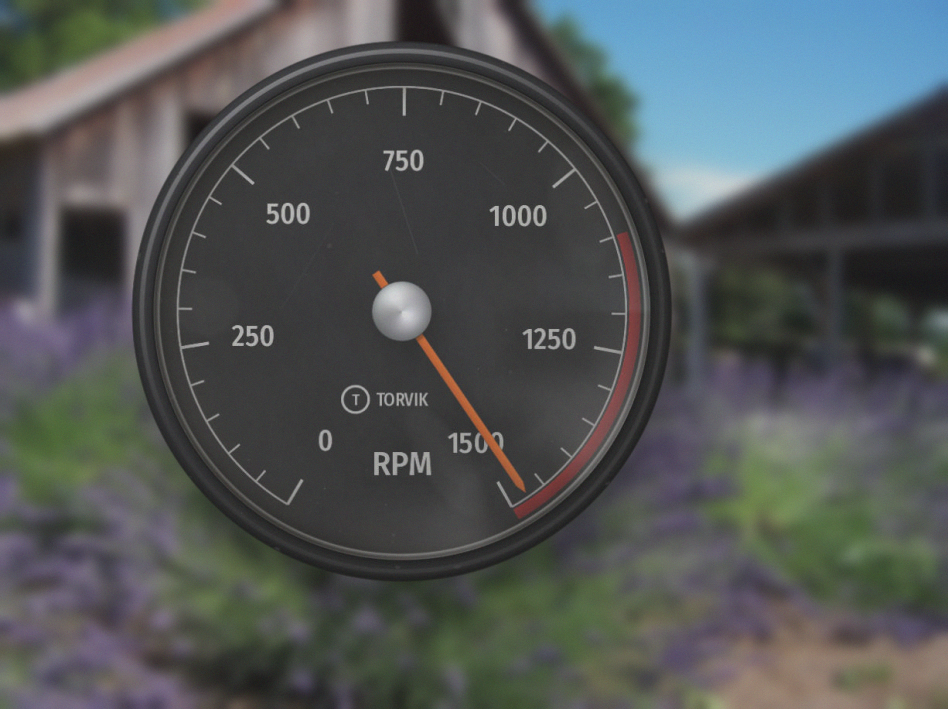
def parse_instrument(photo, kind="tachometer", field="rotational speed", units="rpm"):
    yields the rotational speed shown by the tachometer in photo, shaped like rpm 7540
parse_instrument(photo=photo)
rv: rpm 1475
